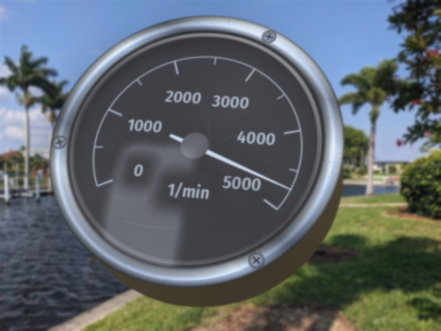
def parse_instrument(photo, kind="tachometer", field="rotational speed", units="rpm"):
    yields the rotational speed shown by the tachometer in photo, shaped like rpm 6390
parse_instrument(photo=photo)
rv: rpm 4750
